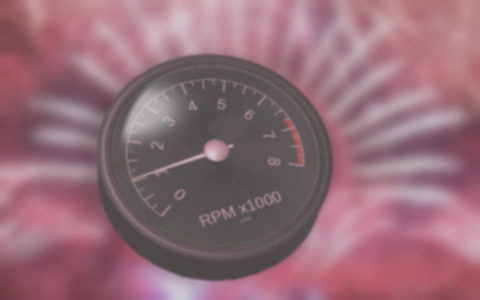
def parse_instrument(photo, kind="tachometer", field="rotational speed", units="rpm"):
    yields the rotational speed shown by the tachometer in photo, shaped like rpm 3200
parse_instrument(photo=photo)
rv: rpm 1000
